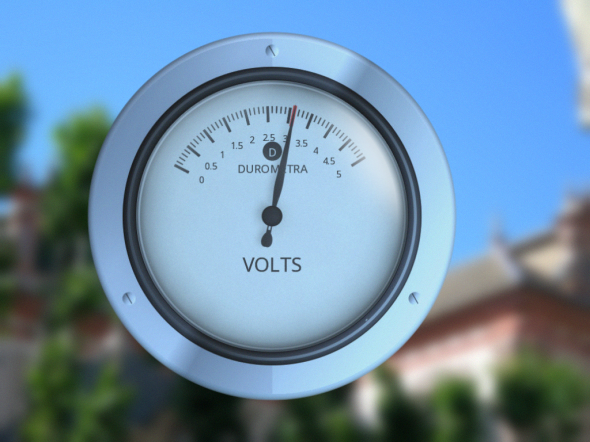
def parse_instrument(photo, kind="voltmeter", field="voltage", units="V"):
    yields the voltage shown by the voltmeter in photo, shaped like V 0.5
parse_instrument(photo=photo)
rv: V 3.1
